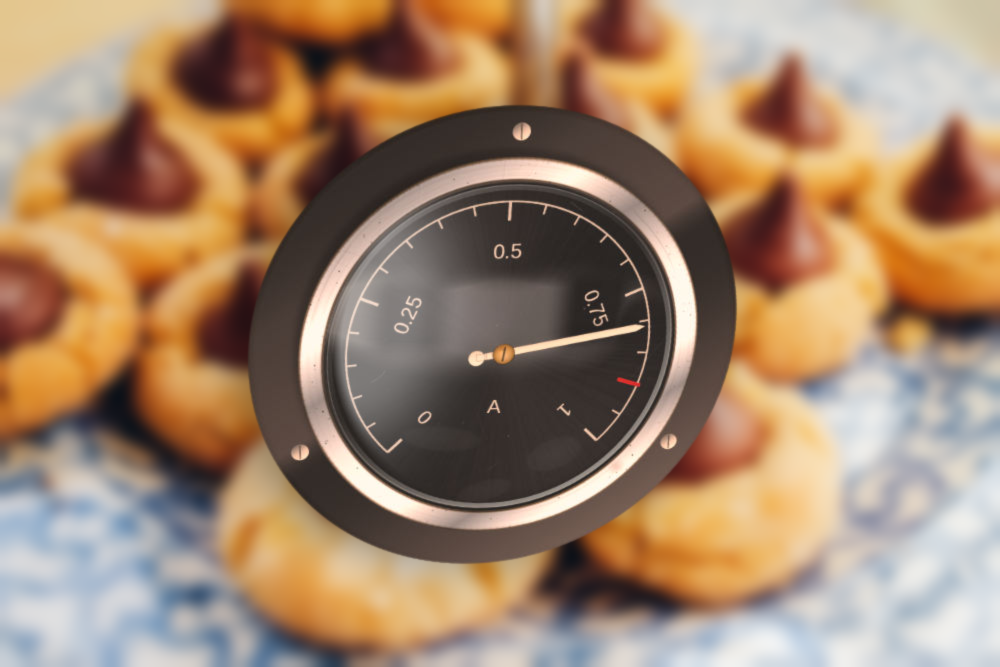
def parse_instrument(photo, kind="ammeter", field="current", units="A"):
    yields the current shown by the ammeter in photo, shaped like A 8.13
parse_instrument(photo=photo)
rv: A 0.8
